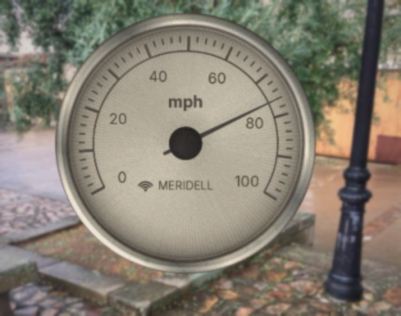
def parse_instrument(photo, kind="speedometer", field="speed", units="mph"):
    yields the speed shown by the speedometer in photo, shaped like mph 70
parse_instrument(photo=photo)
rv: mph 76
